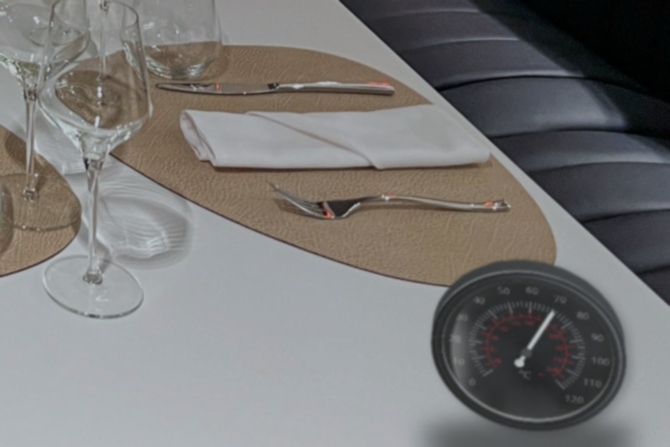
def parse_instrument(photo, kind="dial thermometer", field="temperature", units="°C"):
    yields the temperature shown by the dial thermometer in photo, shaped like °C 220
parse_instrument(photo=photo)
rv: °C 70
